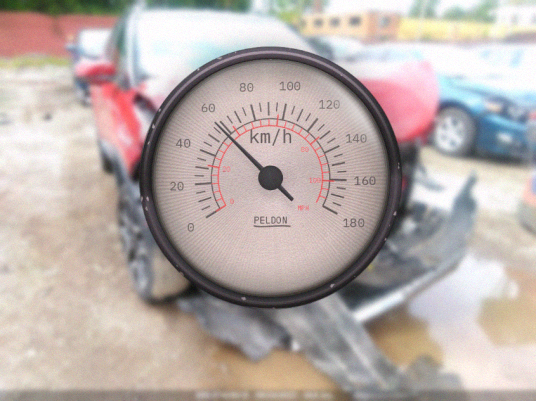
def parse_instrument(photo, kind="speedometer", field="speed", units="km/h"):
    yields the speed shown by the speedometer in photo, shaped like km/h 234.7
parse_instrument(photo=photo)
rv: km/h 57.5
